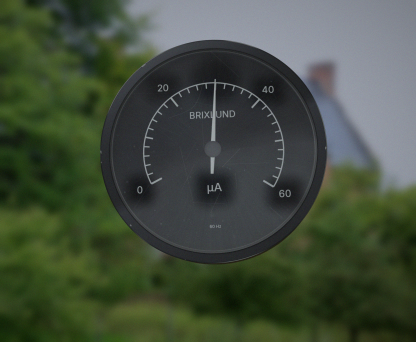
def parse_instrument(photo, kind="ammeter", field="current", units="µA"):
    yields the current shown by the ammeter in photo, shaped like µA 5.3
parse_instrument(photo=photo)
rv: µA 30
